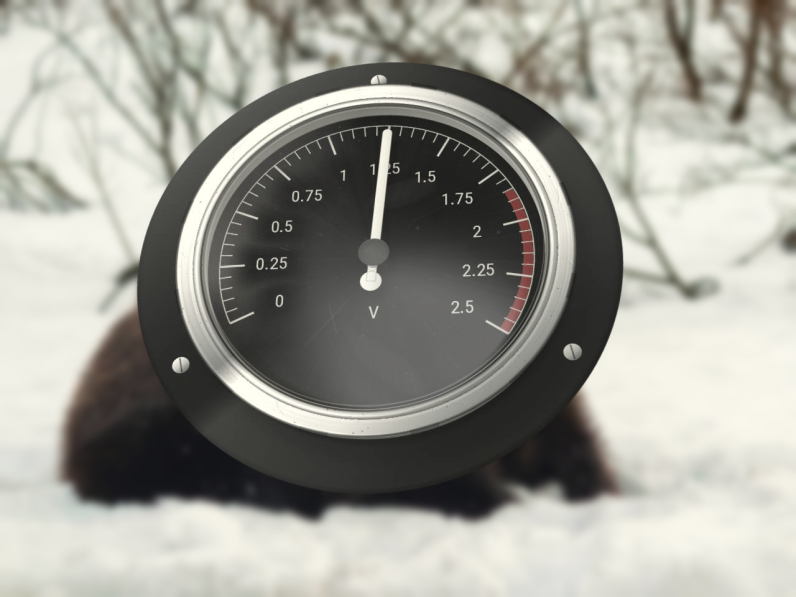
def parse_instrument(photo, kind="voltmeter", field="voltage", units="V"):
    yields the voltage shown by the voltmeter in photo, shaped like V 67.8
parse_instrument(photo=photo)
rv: V 1.25
